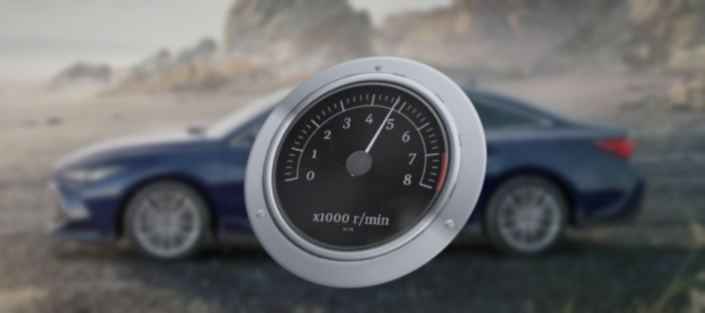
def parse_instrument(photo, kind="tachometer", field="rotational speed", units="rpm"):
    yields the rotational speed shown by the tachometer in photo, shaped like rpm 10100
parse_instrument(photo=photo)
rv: rpm 4800
